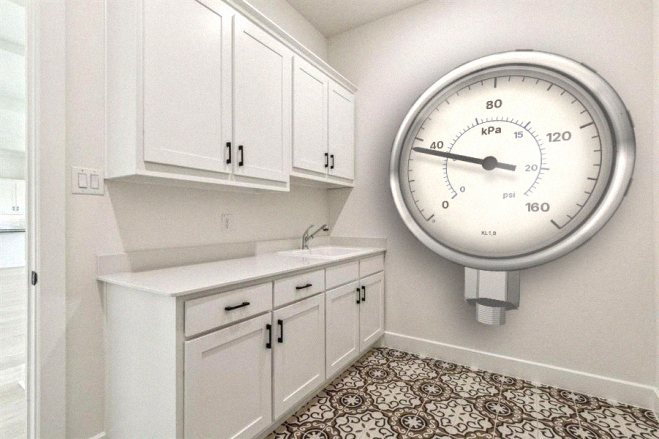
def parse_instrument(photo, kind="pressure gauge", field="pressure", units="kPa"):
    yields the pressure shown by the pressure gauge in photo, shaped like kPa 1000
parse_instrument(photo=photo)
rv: kPa 35
